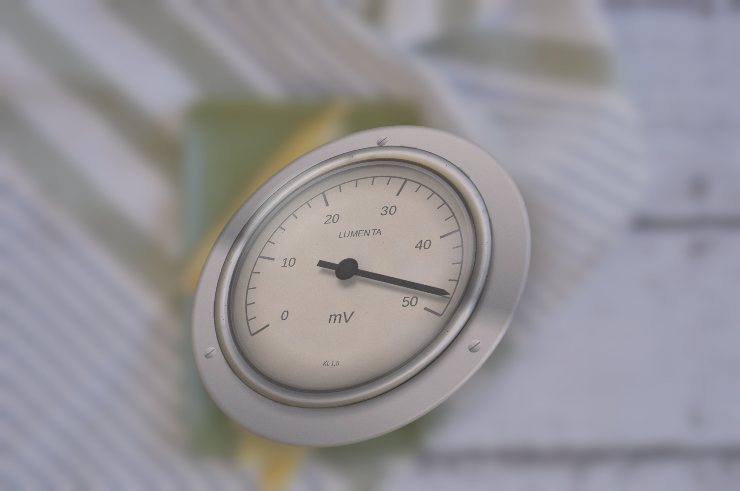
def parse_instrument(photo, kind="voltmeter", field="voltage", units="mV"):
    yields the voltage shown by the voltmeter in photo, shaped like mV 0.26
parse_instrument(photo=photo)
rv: mV 48
